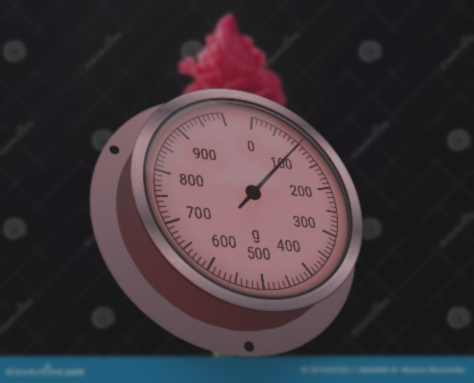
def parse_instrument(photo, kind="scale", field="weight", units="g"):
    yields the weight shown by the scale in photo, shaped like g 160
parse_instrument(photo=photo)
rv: g 100
